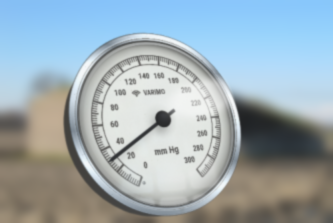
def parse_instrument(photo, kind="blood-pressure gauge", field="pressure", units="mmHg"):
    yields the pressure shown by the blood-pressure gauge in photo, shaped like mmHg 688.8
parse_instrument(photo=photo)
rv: mmHg 30
